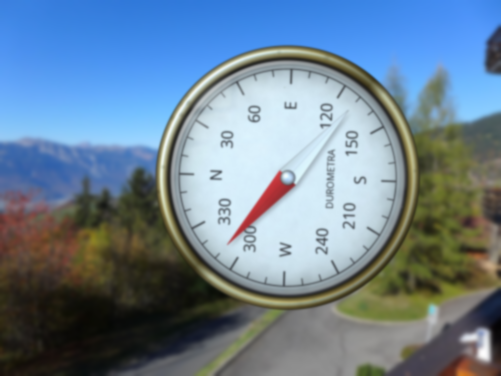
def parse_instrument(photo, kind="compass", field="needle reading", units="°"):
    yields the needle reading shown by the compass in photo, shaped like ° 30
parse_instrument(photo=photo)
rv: ° 310
